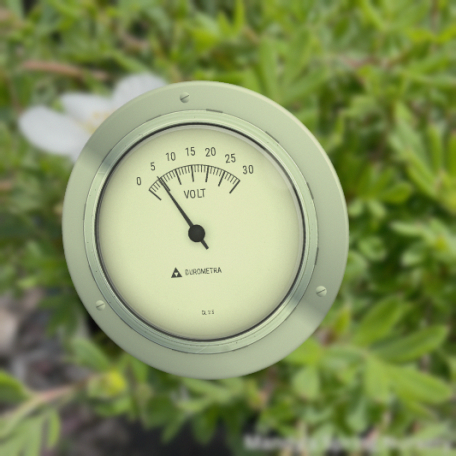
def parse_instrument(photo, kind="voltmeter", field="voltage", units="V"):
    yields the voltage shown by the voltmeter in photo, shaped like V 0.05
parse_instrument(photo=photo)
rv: V 5
